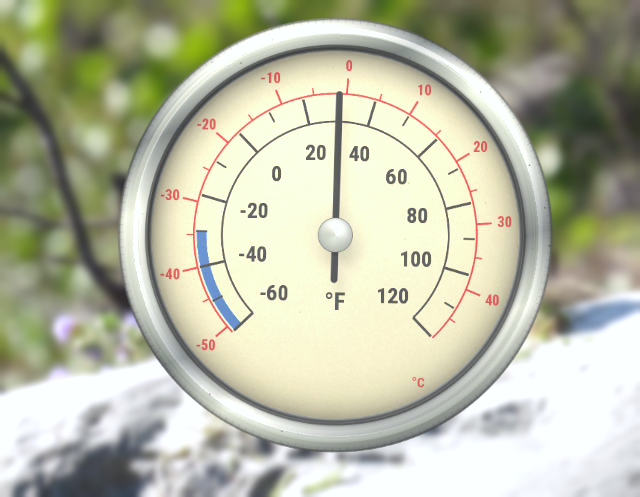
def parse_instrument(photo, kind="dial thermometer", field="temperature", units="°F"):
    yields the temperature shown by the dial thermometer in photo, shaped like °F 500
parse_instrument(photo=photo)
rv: °F 30
